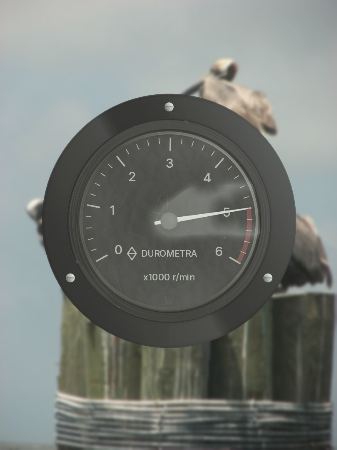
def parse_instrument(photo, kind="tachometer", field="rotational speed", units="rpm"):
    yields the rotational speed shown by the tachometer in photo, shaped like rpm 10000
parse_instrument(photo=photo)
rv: rpm 5000
